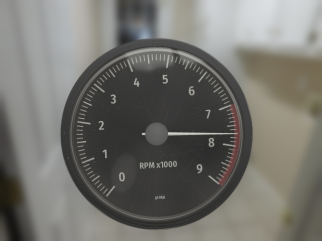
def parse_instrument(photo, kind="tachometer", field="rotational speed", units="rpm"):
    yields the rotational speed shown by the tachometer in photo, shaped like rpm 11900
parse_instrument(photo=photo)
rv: rpm 7700
